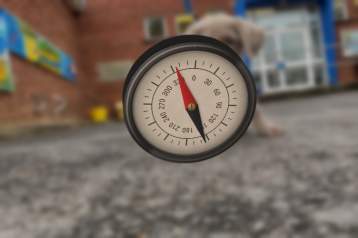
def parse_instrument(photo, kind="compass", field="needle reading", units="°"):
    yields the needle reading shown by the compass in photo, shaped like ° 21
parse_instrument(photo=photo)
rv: ° 335
